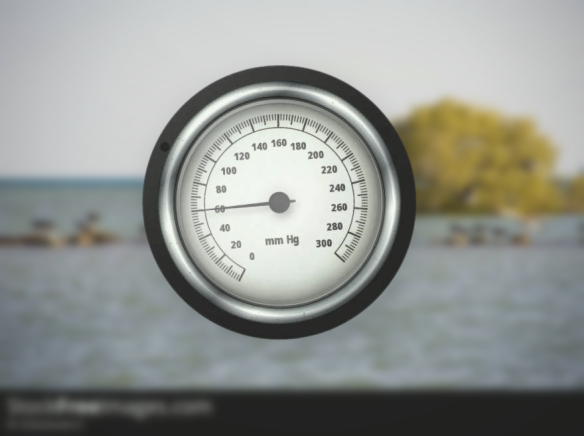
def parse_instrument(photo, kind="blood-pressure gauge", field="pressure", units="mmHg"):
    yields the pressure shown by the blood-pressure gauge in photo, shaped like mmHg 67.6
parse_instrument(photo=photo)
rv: mmHg 60
